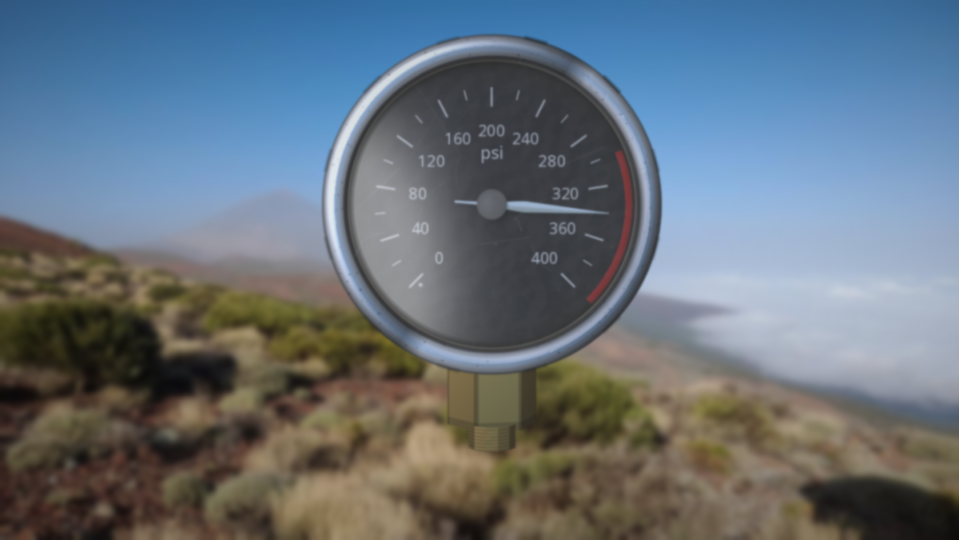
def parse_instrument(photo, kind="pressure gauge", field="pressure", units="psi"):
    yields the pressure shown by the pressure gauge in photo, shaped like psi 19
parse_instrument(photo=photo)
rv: psi 340
